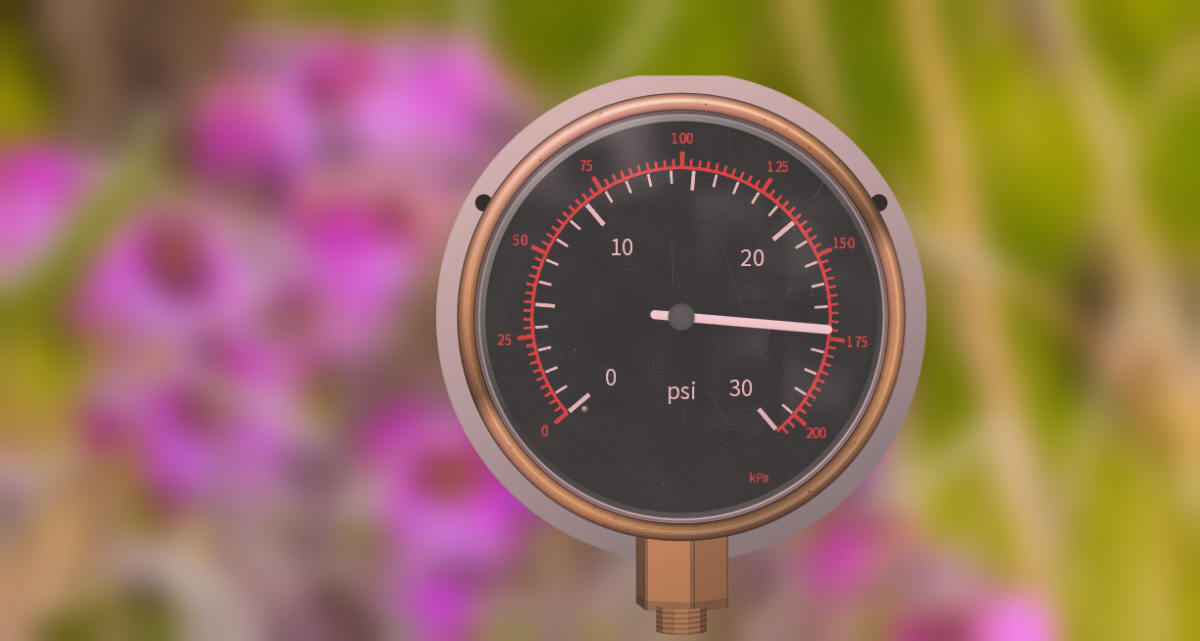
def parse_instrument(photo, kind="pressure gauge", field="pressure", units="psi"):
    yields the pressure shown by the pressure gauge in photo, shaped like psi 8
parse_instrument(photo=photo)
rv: psi 25
